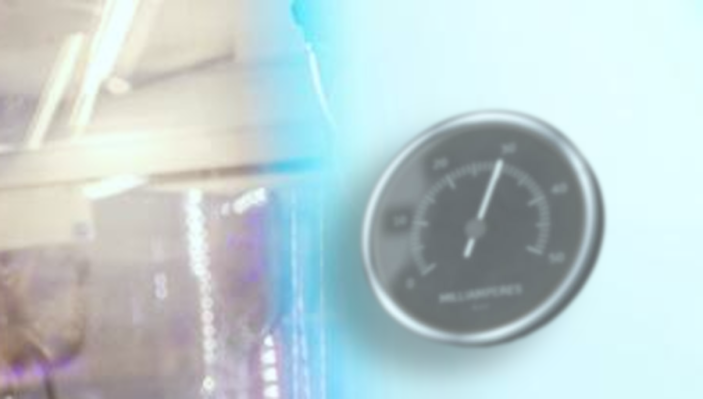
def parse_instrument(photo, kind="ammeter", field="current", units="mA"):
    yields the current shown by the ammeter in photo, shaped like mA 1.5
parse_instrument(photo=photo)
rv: mA 30
